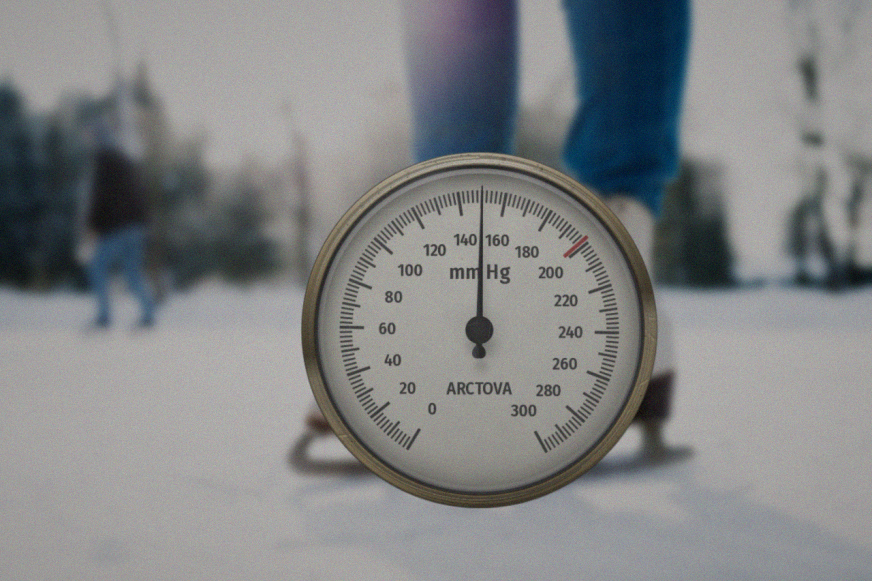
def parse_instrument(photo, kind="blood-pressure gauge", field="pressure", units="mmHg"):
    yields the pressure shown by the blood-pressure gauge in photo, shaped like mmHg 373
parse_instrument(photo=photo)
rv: mmHg 150
